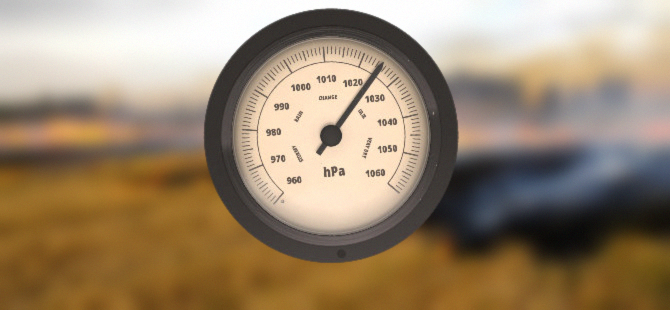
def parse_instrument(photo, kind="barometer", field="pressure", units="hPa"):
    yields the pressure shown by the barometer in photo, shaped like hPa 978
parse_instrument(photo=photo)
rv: hPa 1025
